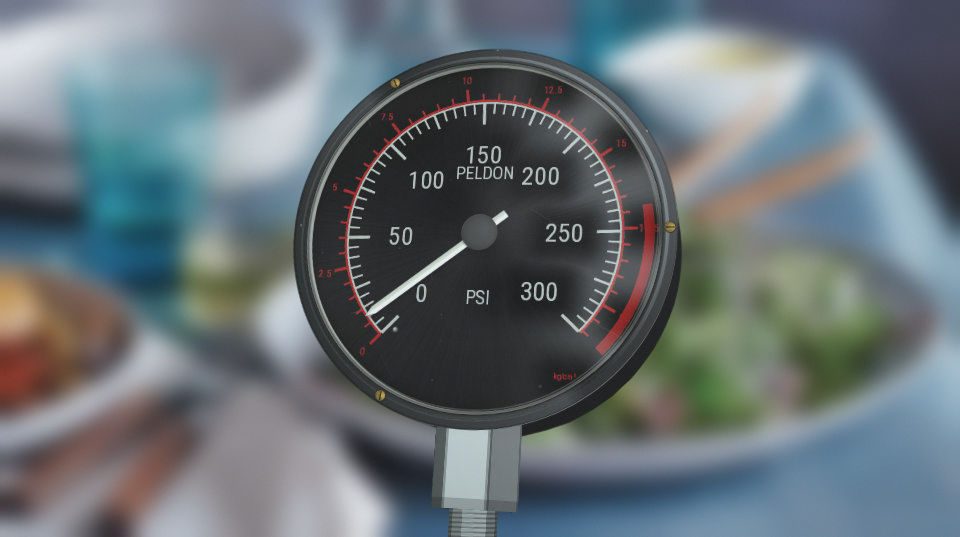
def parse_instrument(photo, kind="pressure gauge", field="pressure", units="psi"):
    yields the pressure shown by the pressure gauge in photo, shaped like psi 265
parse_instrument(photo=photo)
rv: psi 10
